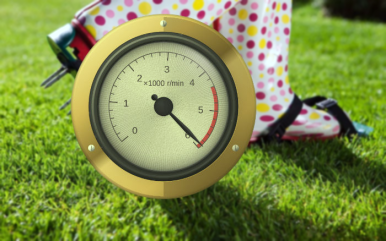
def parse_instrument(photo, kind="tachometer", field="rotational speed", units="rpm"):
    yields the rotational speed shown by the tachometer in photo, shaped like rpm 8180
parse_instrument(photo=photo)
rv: rpm 5900
